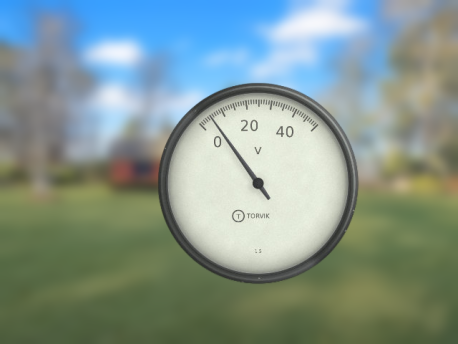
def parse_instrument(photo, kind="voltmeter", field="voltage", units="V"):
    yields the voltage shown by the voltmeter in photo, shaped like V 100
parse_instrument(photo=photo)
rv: V 5
